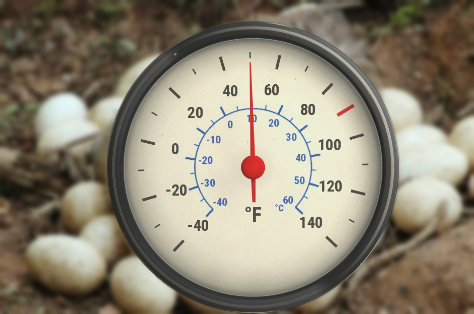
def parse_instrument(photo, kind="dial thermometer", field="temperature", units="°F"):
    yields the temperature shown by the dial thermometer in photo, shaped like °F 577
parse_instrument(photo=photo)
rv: °F 50
